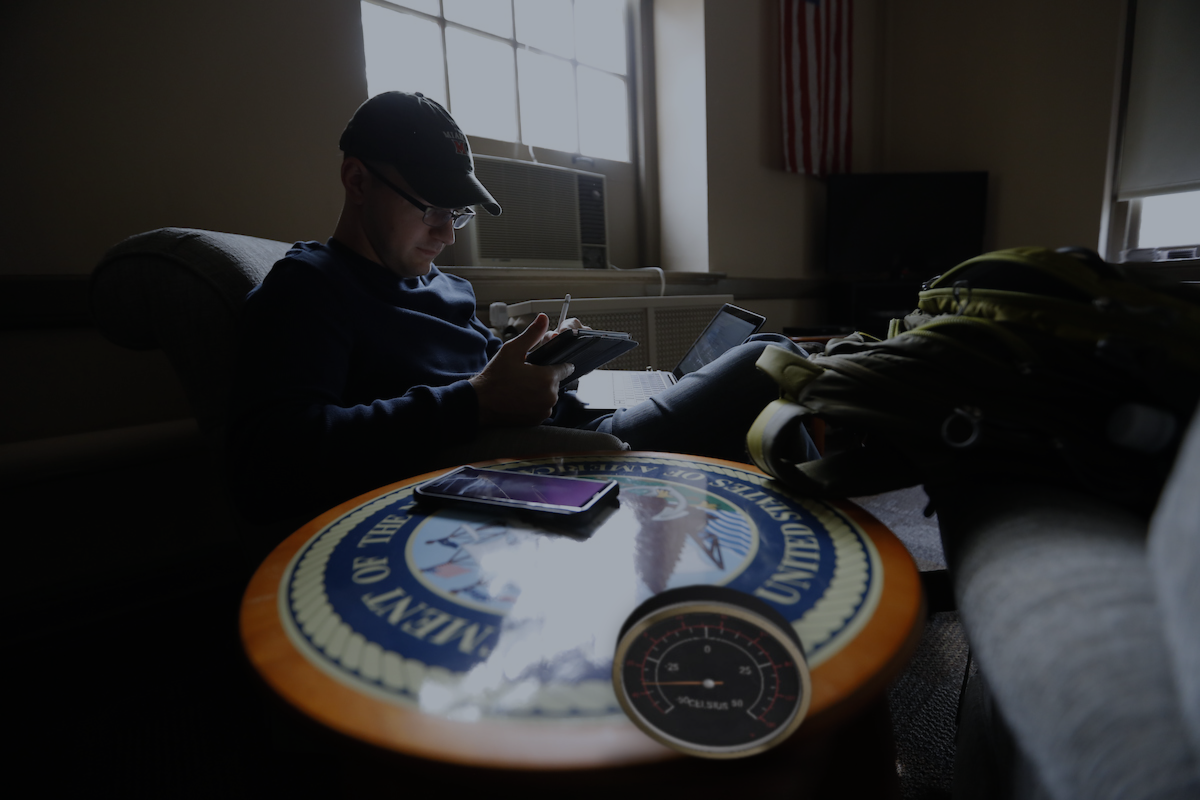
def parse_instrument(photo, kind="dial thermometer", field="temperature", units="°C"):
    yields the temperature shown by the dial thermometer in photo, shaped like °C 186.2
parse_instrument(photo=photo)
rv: °C -35
